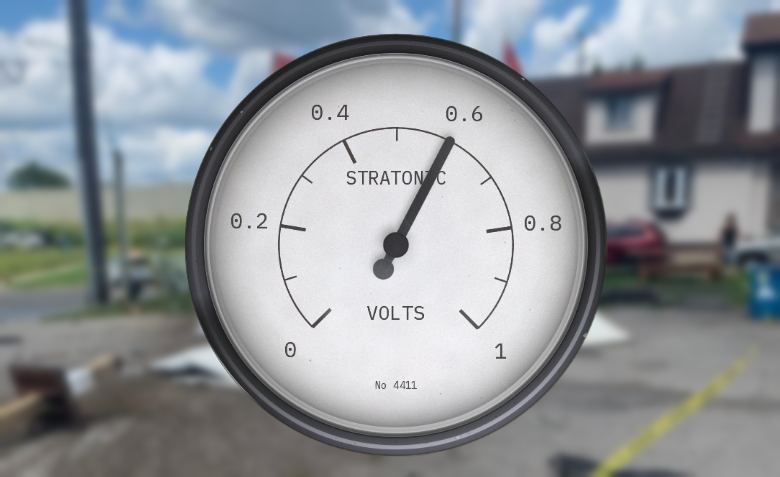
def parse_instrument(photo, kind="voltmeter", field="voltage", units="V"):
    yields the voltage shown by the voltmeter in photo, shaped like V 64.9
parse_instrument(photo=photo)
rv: V 0.6
